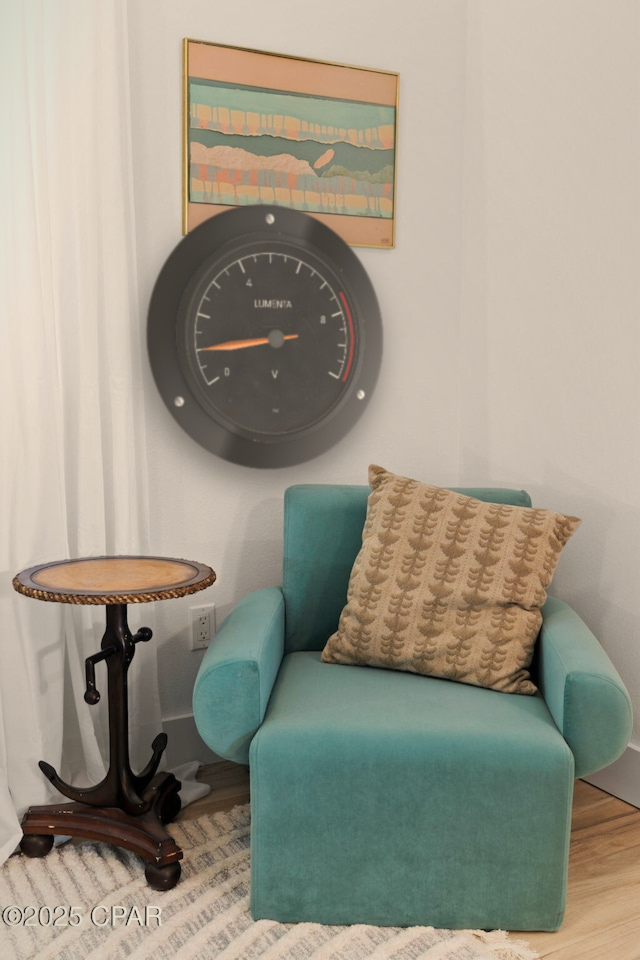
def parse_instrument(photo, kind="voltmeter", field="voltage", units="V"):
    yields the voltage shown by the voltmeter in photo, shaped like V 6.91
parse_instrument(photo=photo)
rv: V 1
